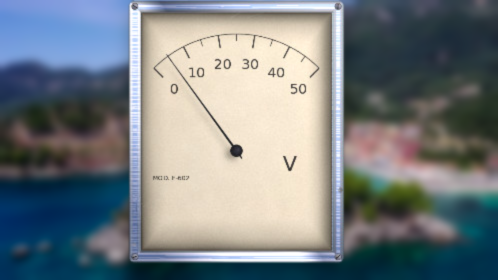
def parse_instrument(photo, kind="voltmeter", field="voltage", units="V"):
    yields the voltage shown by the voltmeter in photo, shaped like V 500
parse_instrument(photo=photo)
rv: V 5
